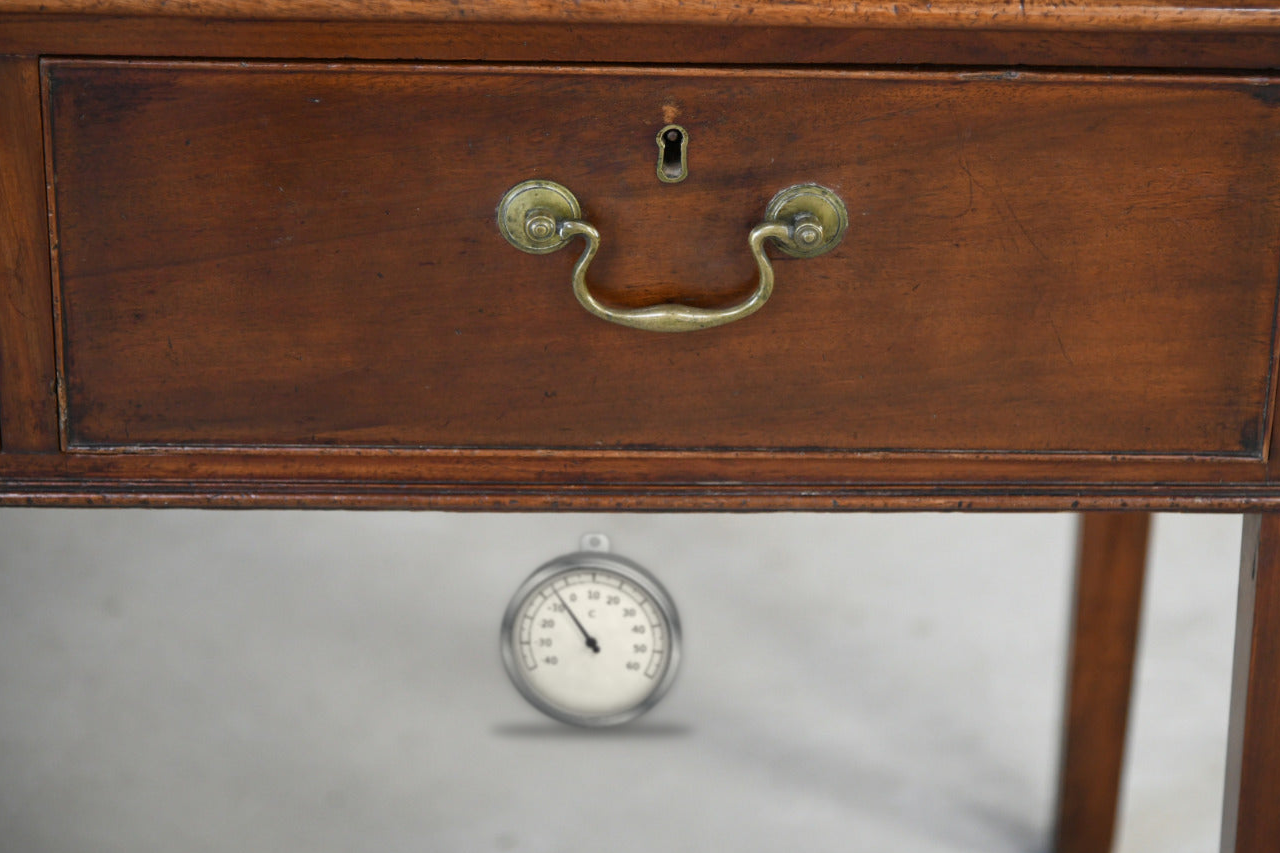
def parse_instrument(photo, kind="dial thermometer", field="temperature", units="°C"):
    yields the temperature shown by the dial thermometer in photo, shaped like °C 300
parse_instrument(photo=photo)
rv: °C -5
